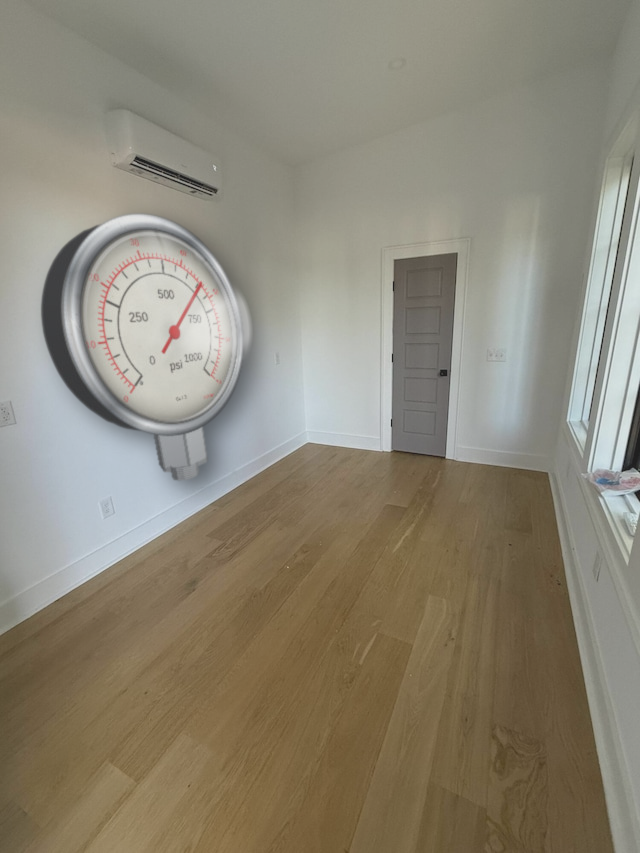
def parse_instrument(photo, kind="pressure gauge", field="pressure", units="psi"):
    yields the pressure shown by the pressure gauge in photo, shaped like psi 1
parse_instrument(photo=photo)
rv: psi 650
